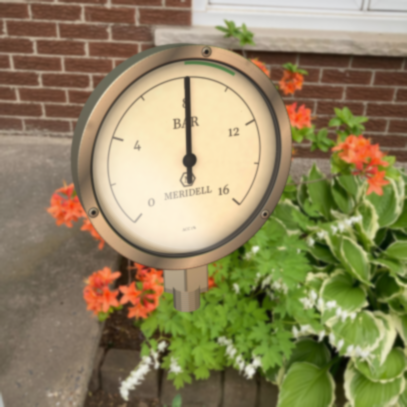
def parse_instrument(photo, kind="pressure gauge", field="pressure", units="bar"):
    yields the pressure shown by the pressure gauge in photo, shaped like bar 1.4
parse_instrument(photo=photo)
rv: bar 8
